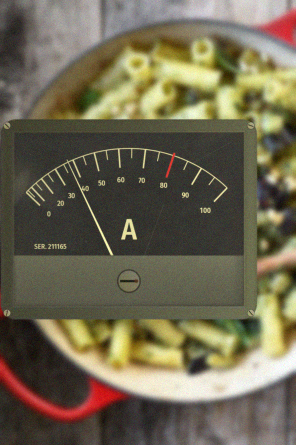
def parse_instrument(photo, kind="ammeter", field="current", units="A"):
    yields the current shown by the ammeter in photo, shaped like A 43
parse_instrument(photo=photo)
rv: A 37.5
